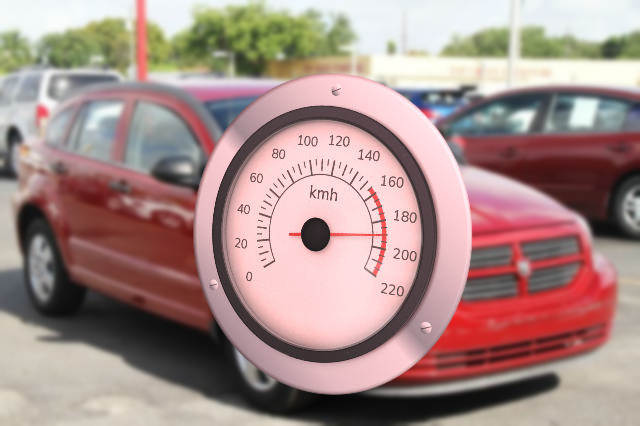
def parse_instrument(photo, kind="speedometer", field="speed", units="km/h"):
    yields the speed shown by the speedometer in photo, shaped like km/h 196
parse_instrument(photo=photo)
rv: km/h 190
